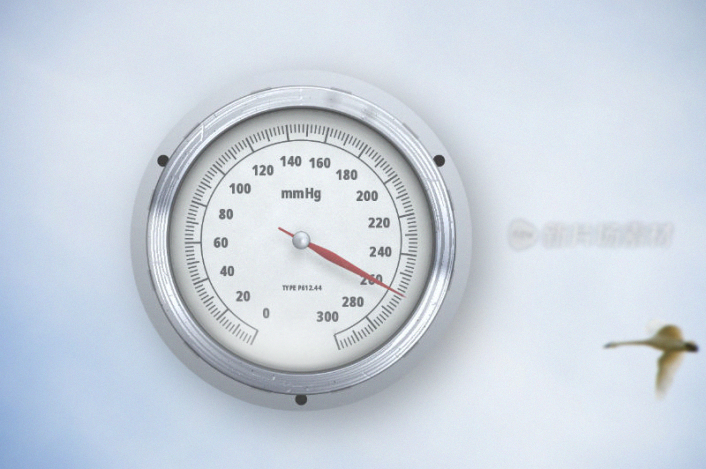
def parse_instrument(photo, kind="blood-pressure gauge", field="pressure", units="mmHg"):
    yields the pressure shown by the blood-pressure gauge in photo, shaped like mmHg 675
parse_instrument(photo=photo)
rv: mmHg 260
